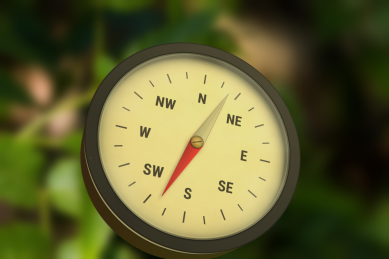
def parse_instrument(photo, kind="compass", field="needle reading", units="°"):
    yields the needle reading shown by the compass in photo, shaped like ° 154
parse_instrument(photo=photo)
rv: ° 202.5
